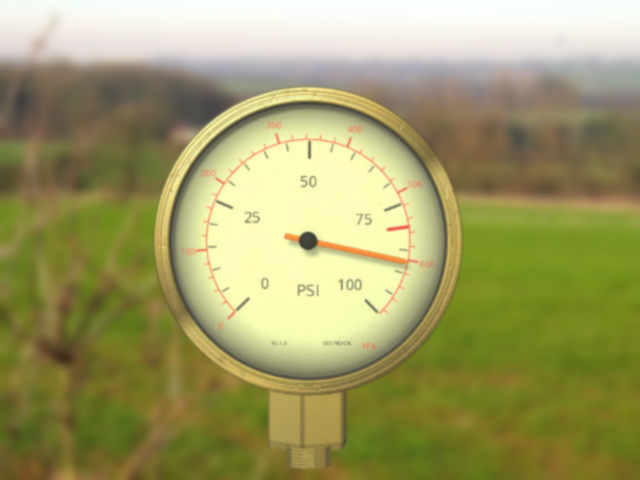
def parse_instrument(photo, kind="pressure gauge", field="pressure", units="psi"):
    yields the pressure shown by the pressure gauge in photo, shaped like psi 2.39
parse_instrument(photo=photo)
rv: psi 87.5
